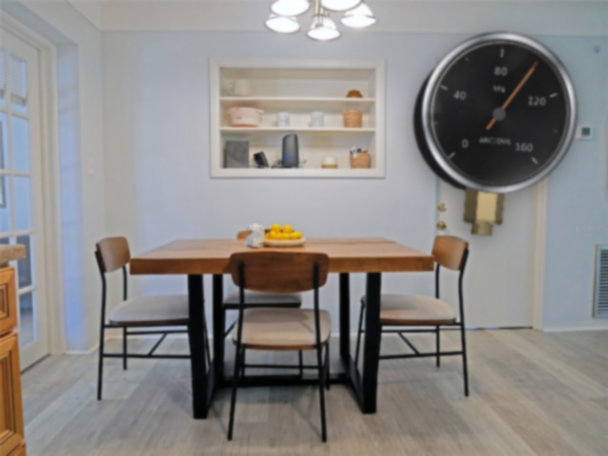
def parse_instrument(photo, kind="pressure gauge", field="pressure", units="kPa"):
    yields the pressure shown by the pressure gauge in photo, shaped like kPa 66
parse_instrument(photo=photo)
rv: kPa 100
